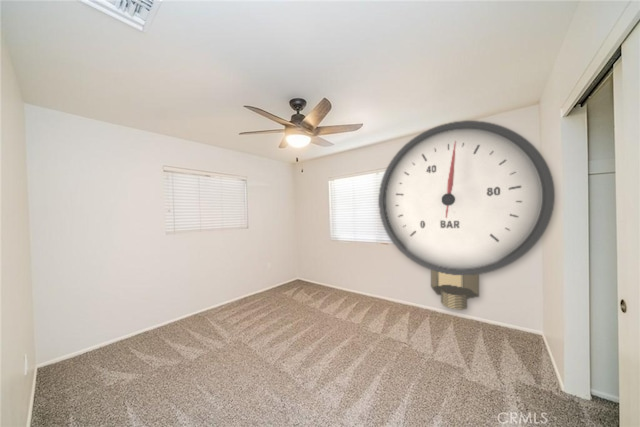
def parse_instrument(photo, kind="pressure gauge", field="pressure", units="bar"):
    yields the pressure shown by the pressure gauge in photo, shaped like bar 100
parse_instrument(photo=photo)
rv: bar 52.5
